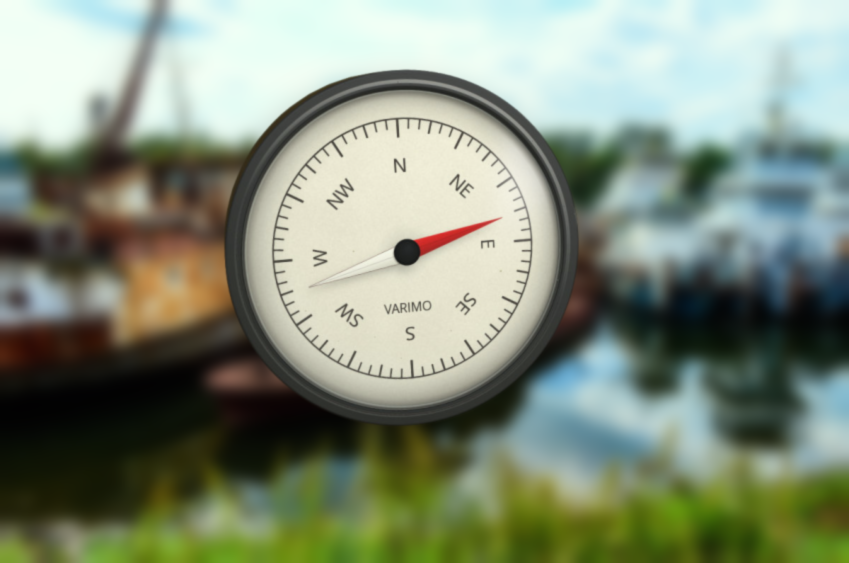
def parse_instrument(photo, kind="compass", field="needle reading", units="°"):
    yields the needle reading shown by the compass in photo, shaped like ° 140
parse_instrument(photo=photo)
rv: ° 75
